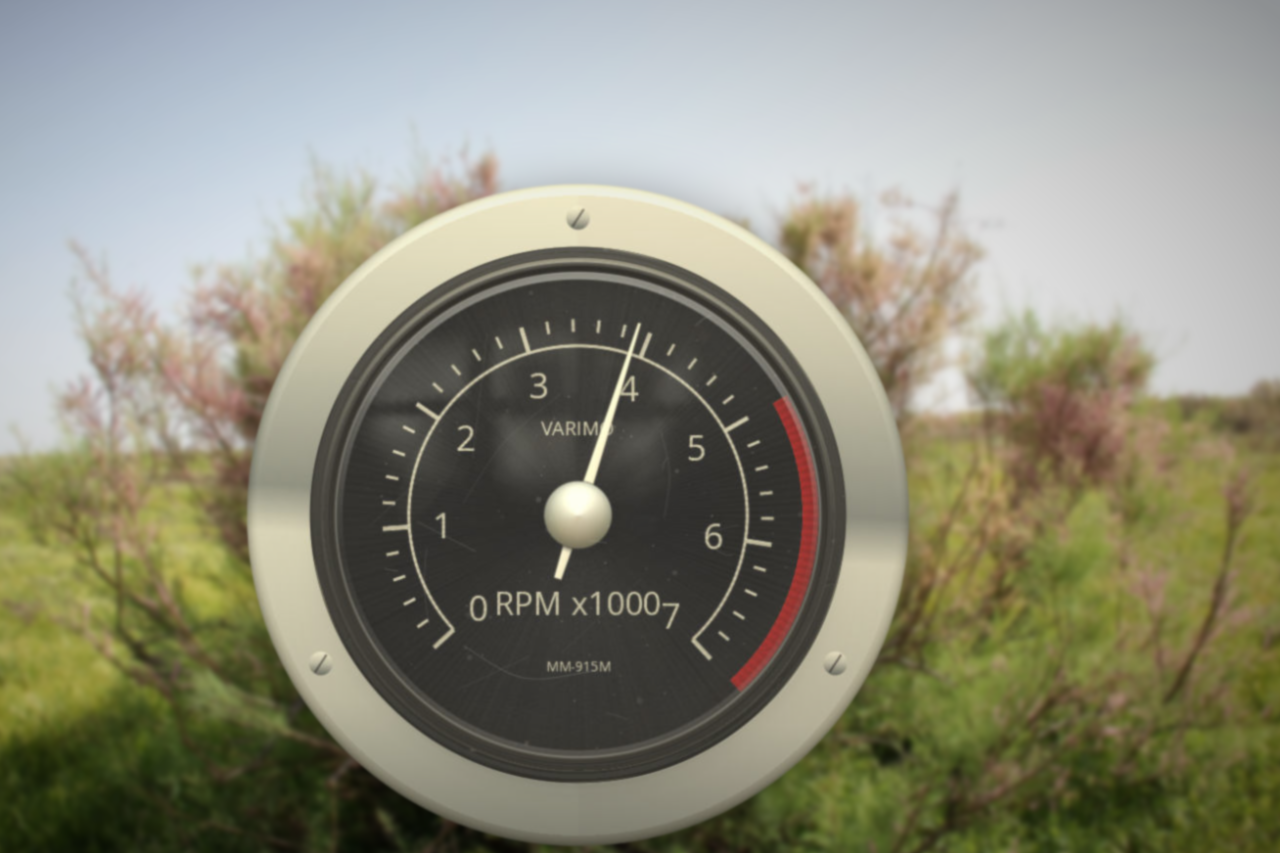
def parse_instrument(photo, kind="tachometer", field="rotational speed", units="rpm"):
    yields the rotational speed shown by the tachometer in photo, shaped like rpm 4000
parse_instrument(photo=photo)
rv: rpm 3900
